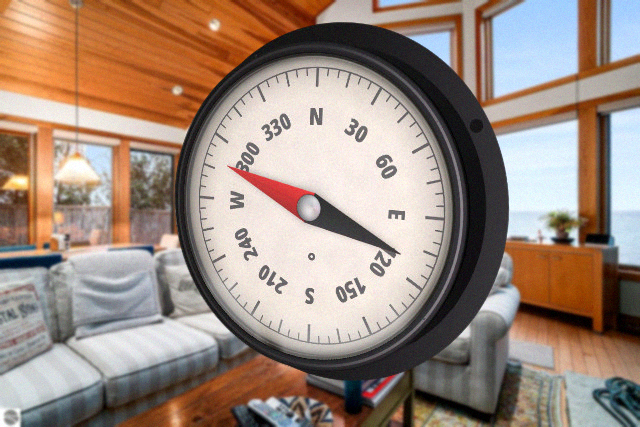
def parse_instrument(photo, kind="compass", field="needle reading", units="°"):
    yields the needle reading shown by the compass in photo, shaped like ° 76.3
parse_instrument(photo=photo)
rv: ° 290
